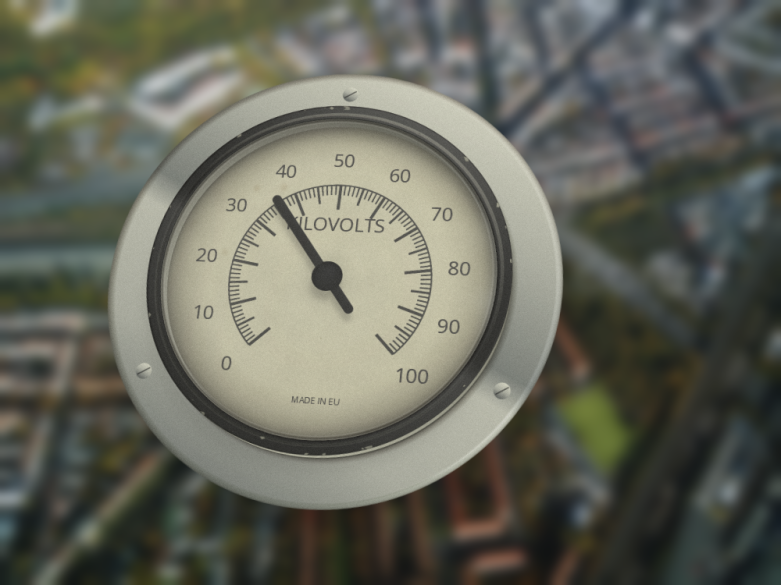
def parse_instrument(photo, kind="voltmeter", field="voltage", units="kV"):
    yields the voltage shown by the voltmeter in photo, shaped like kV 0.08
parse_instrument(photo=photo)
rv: kV 36
